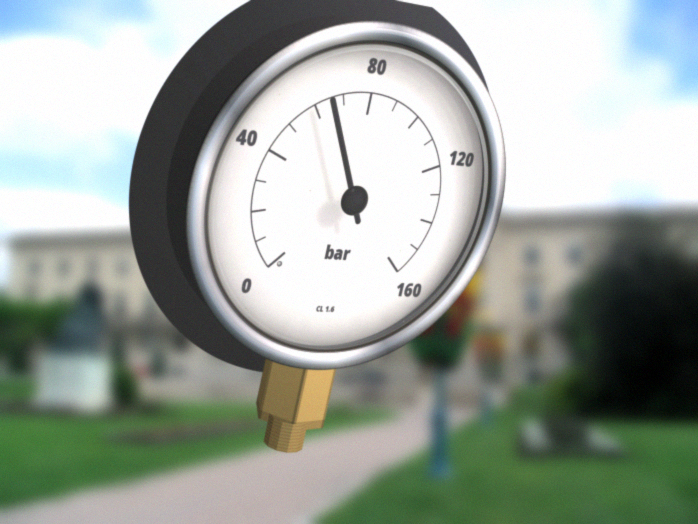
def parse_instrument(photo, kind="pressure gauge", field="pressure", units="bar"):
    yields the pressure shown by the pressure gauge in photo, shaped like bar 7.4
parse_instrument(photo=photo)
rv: bar 65
